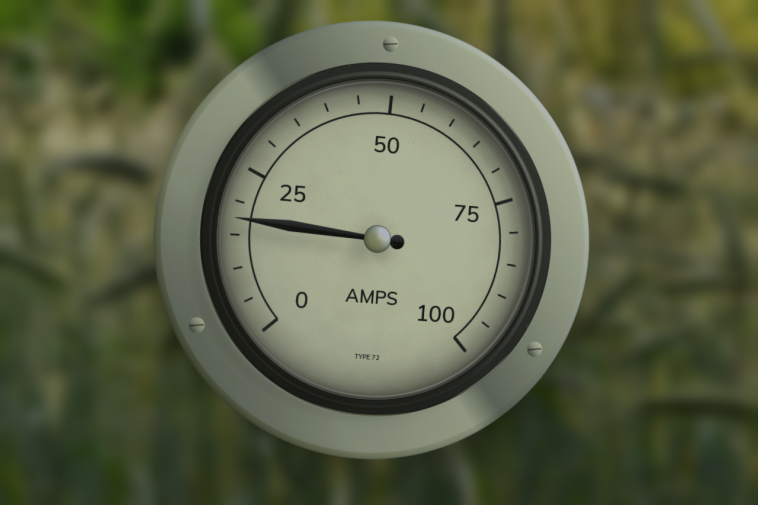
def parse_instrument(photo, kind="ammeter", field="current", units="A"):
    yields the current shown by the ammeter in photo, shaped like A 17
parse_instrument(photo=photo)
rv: A 17.5
